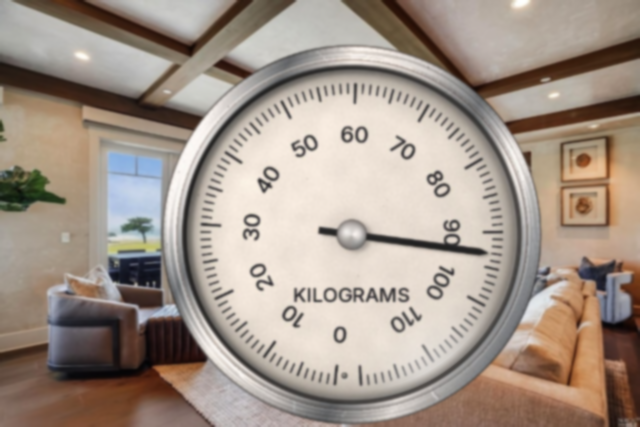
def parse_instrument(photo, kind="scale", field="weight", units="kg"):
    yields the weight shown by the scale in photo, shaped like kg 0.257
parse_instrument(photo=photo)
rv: kg 93
